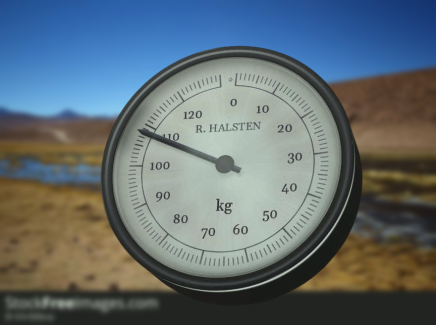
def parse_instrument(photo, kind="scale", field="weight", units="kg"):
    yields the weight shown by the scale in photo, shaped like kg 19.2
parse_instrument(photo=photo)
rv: kg 108
